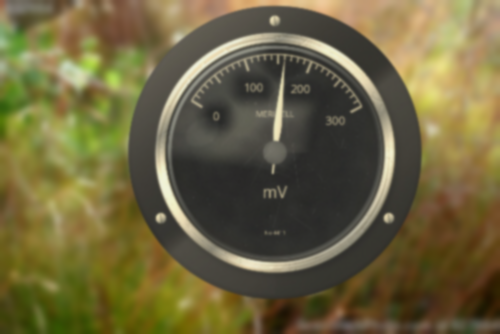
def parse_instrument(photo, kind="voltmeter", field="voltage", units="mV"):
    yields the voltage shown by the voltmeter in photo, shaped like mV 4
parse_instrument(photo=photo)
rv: mV 160
